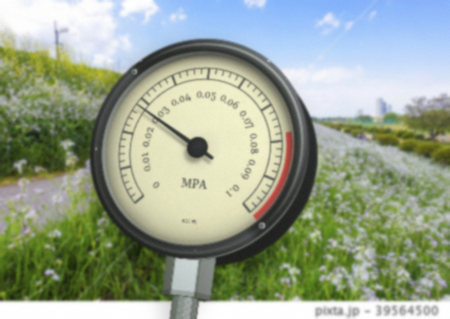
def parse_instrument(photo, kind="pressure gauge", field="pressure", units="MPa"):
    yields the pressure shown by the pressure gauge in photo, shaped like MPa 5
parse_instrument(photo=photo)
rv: MPa 0.028
